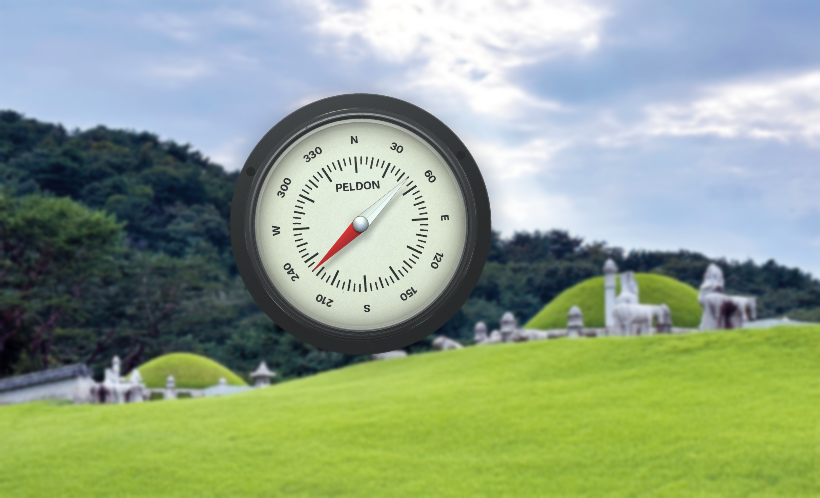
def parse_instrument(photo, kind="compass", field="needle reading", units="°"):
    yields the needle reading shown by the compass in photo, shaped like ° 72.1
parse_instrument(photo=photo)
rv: ° 230
